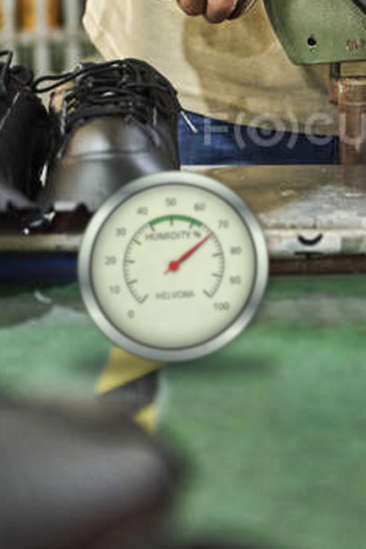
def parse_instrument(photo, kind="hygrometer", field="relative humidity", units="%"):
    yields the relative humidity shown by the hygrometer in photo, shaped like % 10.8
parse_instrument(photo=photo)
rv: % 70
